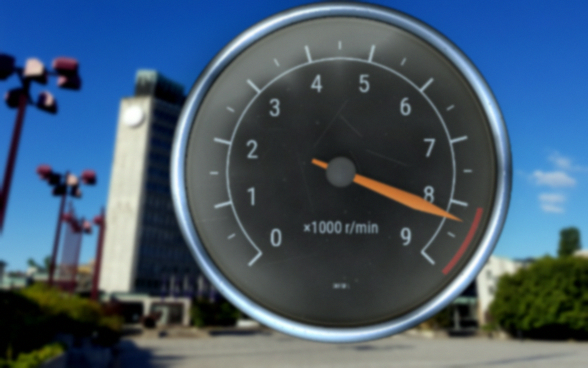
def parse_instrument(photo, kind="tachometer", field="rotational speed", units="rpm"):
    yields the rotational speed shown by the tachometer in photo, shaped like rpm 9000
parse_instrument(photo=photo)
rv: rpm 8250
